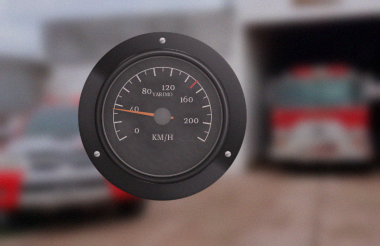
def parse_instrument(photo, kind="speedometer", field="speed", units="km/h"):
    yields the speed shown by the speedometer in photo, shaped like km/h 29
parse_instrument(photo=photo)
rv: km/h 35
